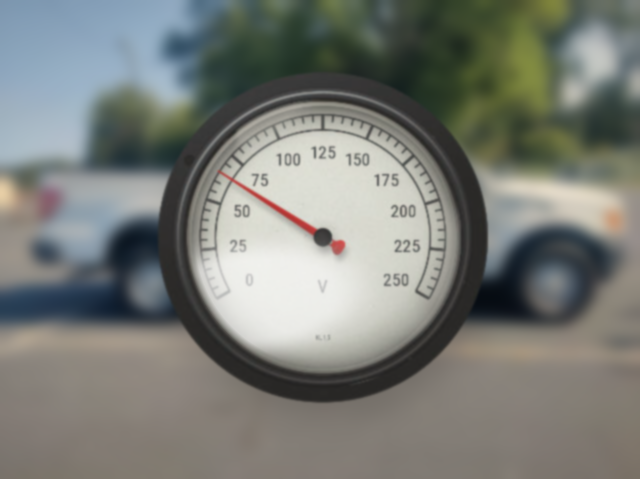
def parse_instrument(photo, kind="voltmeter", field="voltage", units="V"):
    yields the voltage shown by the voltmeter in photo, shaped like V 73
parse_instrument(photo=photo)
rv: V 65
